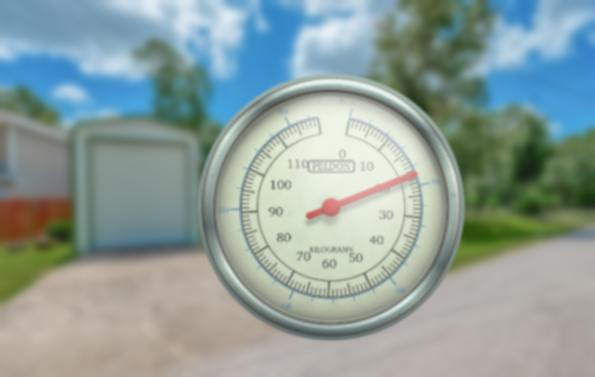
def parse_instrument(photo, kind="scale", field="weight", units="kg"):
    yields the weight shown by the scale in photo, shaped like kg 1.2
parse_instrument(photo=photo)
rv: kg 20
